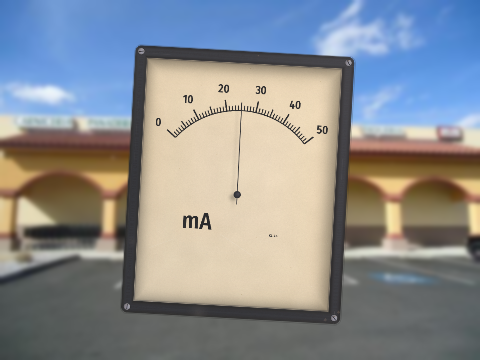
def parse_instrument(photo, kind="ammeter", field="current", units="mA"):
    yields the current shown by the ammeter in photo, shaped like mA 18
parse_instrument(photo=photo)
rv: mA 25
